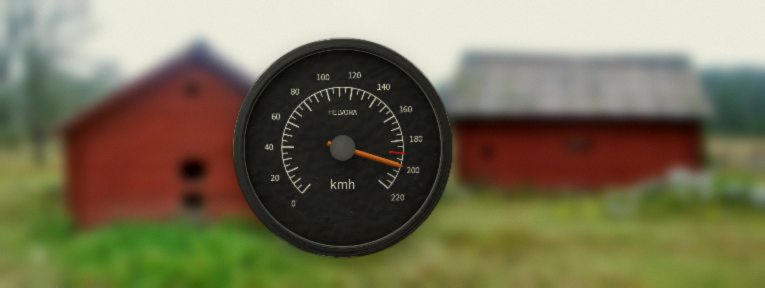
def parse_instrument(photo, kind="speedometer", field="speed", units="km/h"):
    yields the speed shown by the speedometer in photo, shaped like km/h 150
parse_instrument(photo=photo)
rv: km/h 200
